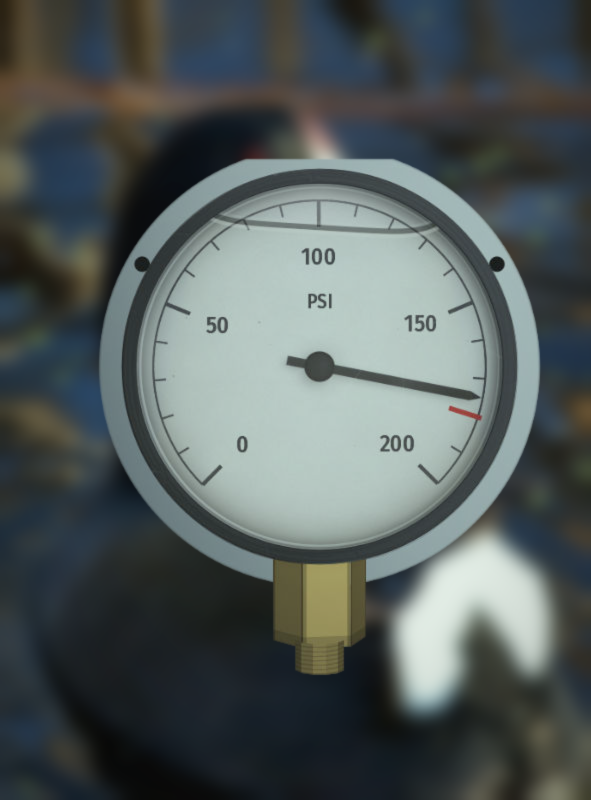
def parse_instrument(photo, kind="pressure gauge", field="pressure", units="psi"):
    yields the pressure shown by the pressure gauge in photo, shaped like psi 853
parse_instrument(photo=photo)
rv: psi 175
